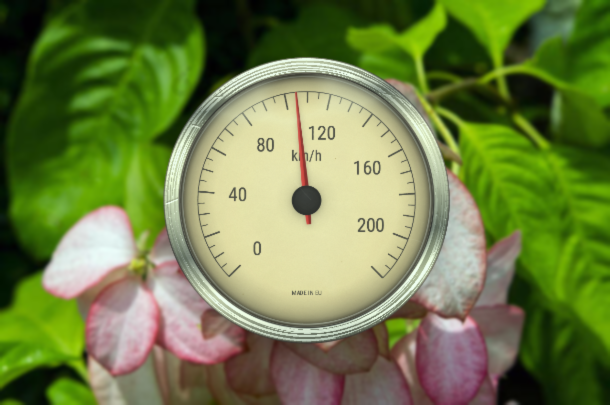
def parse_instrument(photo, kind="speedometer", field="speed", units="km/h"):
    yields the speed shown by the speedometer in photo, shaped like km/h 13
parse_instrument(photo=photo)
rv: km/h 105
